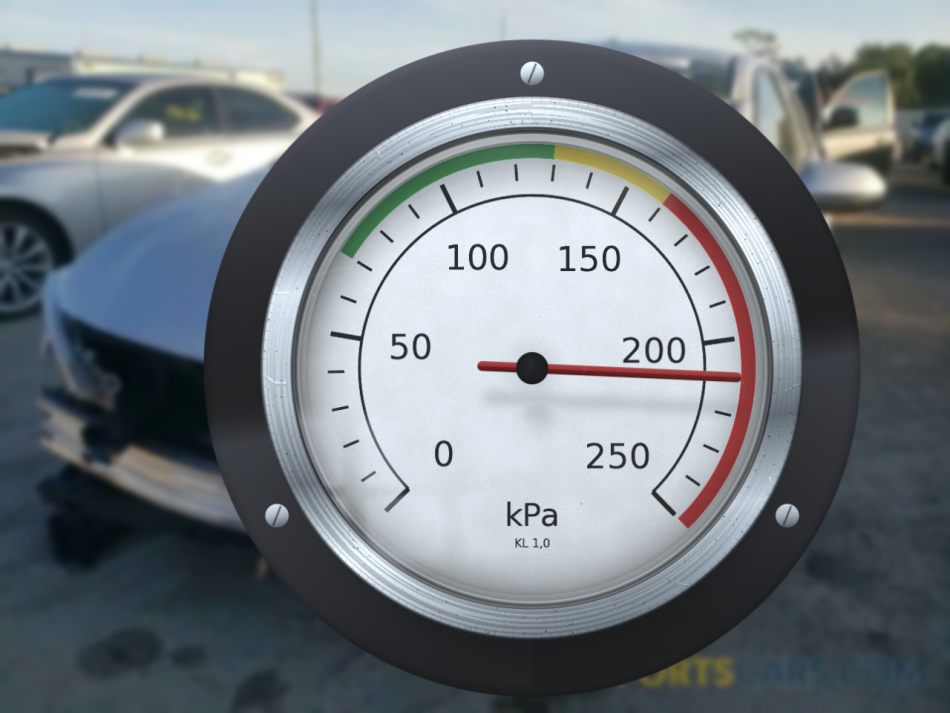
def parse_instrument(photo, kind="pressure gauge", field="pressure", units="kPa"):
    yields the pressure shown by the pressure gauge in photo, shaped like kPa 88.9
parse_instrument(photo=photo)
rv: kPa 210
